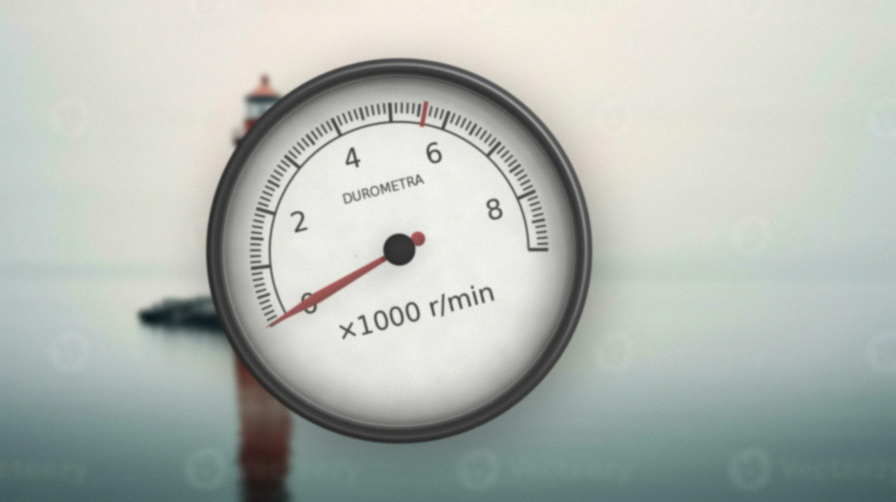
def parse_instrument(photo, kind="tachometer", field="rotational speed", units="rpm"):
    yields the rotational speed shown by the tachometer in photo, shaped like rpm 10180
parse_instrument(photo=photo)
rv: rpm 0
